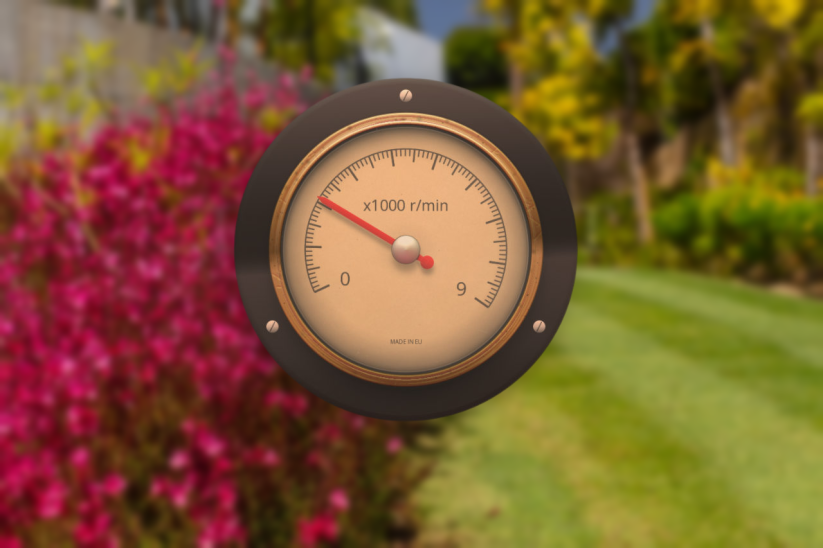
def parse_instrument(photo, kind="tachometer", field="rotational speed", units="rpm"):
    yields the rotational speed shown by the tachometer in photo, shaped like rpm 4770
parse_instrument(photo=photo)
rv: rpm 2100
